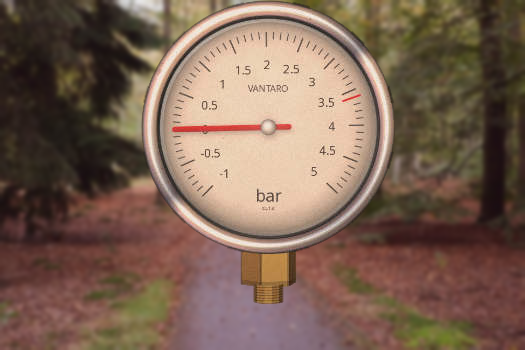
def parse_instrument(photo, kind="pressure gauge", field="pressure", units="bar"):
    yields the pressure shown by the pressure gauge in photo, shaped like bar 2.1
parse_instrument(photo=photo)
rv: bar 0
